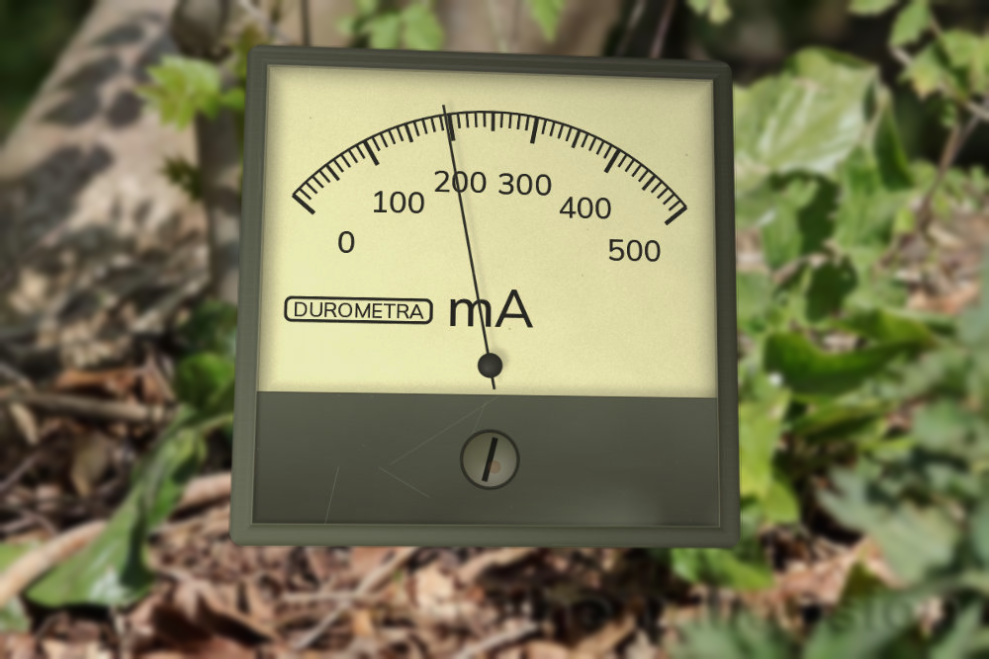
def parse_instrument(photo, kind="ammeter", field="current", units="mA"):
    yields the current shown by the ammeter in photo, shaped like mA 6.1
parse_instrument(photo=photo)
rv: mA 195
